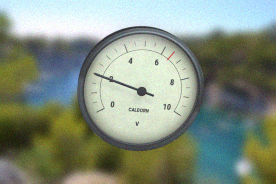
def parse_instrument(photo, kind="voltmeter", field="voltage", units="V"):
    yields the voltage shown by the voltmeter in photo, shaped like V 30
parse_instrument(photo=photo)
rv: V 2
